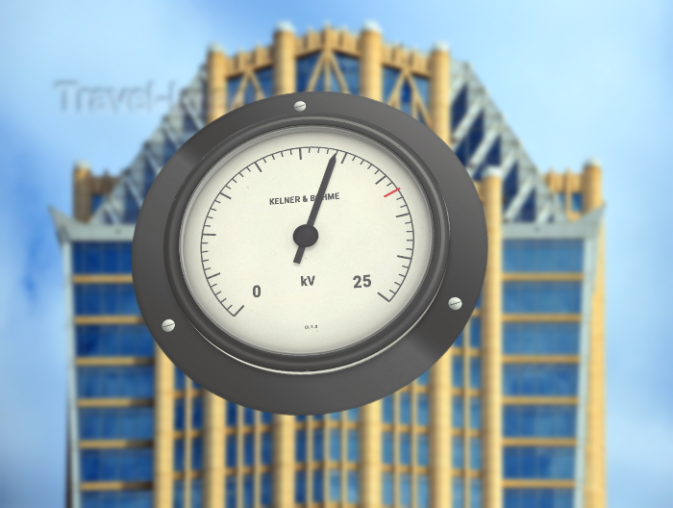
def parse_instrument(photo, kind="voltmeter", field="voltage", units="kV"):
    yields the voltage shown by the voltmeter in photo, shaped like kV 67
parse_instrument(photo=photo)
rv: kV 14.5
